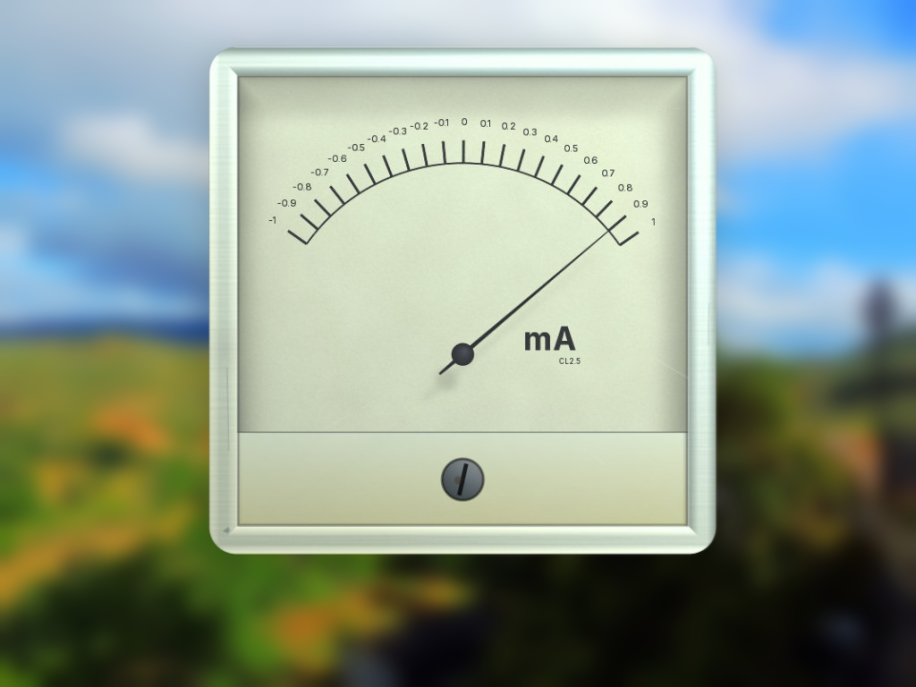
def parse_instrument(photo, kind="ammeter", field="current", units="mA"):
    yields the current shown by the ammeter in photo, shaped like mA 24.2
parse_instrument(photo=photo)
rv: mA 0.9
